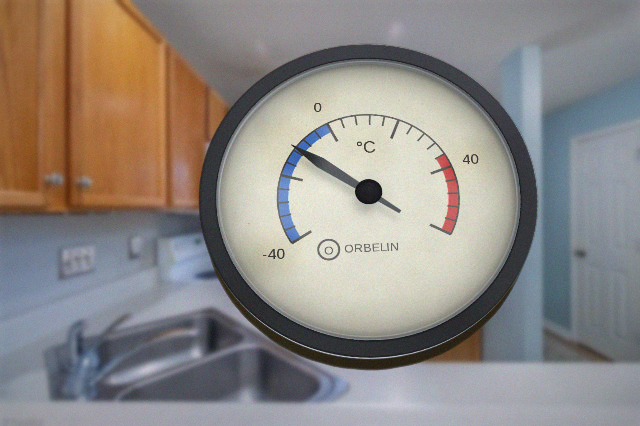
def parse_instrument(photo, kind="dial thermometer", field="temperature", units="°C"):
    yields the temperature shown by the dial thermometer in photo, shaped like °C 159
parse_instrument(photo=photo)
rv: °C -12
